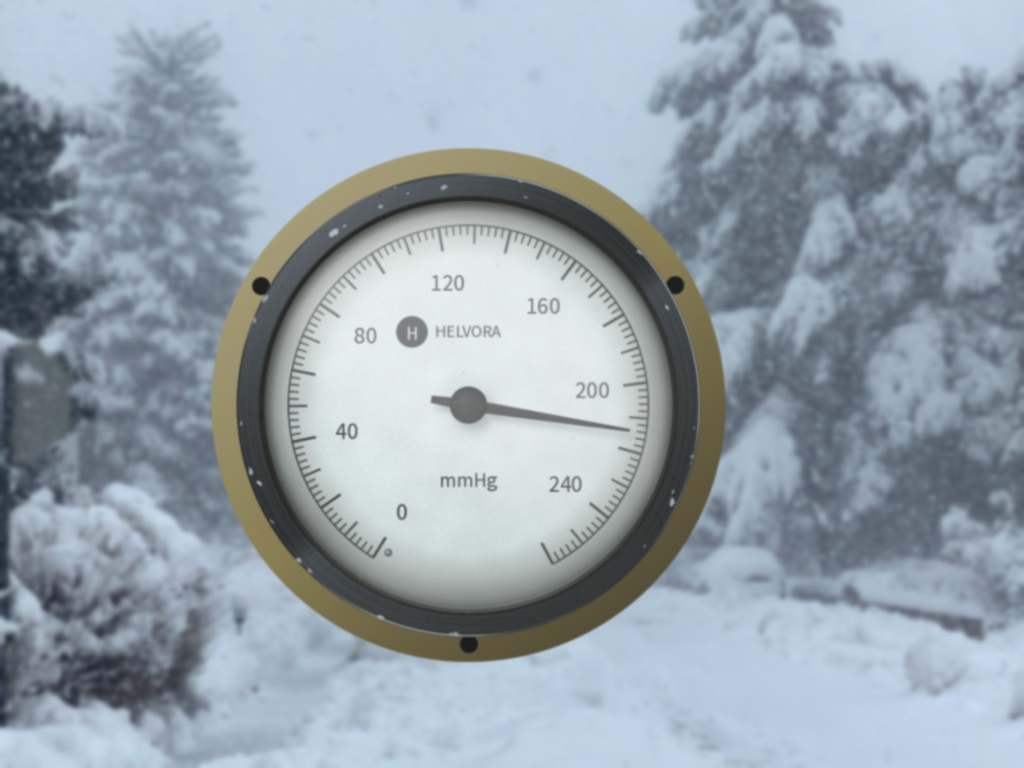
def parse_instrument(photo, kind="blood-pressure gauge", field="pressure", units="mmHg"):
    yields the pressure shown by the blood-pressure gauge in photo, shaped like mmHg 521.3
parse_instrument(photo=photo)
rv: mmHg 214
